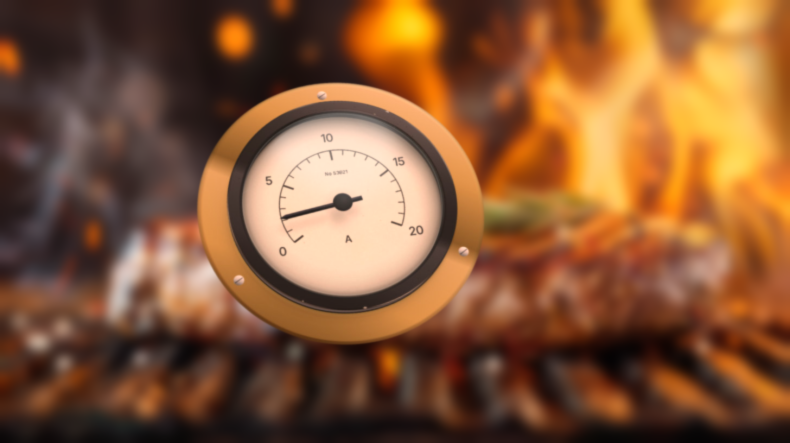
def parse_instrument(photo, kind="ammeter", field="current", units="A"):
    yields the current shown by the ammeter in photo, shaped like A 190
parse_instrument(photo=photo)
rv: A 2
